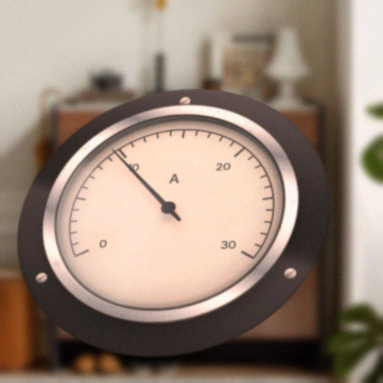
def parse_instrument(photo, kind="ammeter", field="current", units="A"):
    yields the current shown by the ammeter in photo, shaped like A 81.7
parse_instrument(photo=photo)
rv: A 9.5
